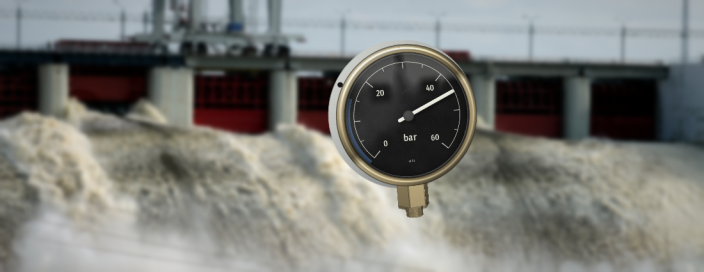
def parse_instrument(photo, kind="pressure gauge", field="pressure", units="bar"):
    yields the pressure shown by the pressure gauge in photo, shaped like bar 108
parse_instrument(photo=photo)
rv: bar 45
